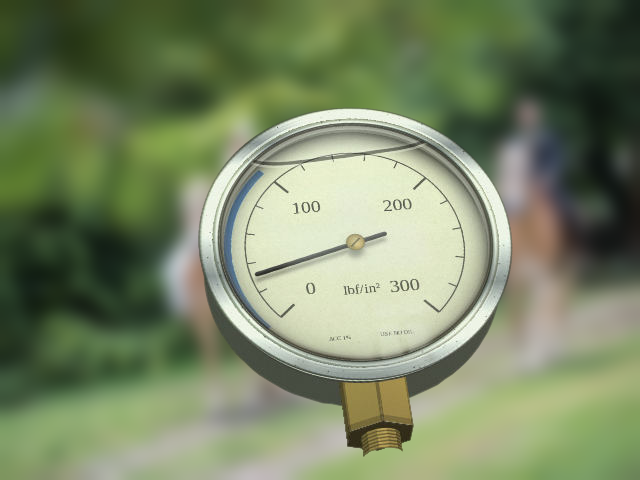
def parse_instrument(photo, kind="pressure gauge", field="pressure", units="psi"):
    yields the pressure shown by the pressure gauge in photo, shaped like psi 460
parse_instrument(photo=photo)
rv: psi 30
